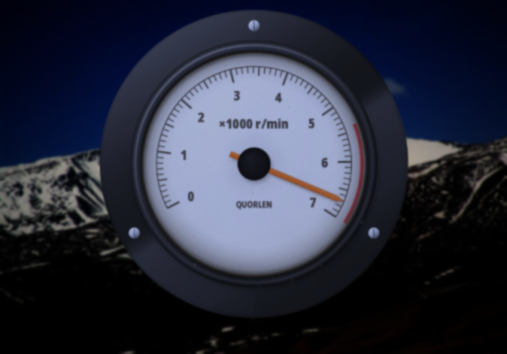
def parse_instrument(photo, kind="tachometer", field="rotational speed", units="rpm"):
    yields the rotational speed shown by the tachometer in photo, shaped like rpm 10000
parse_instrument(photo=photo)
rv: rpm 6700
